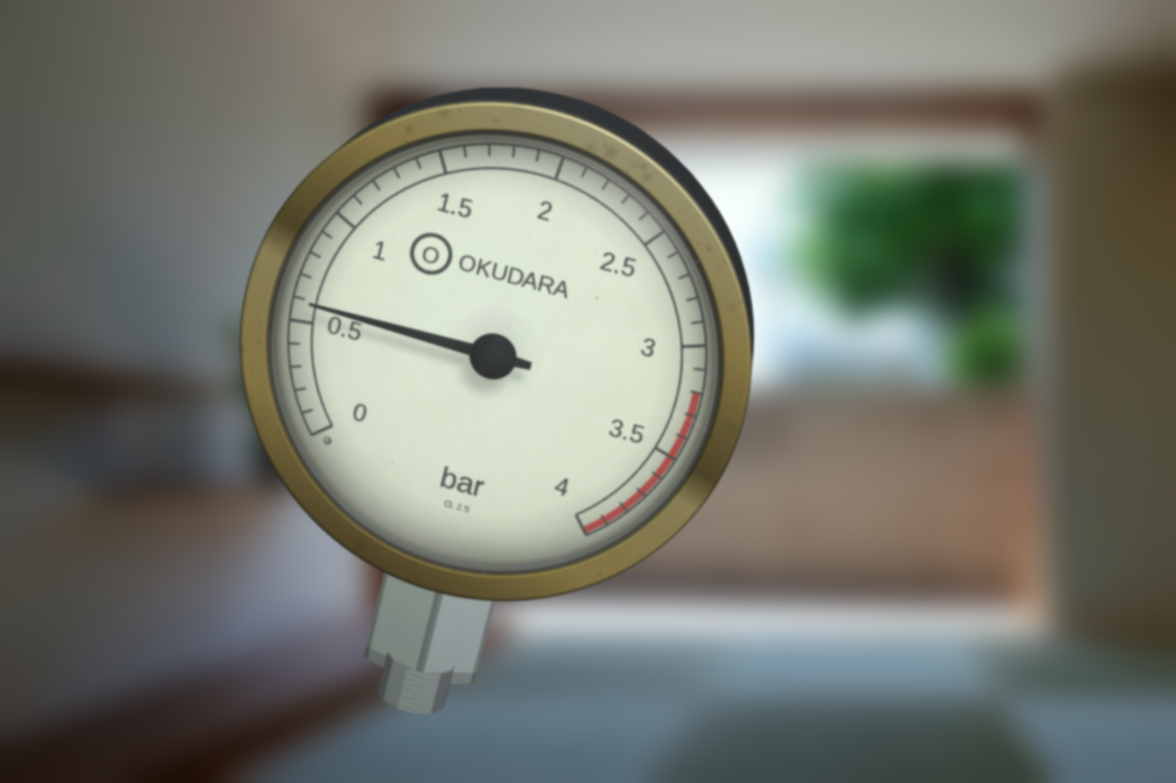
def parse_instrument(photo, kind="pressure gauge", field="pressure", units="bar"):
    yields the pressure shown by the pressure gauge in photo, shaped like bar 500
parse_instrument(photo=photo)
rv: bar 0.6
